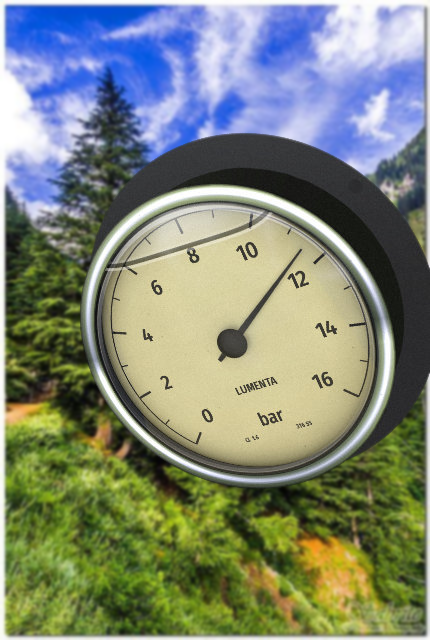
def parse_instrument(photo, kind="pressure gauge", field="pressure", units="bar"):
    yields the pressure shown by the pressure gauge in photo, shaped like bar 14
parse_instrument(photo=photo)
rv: bar 11.5
